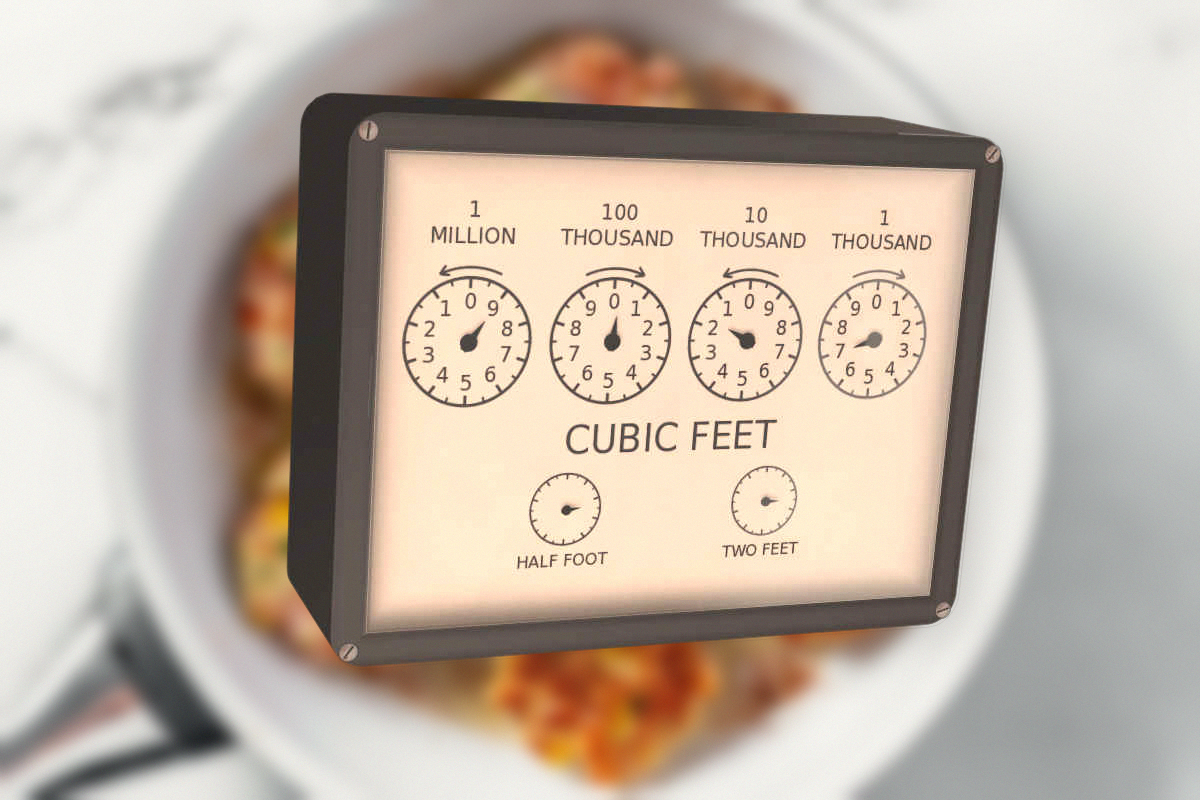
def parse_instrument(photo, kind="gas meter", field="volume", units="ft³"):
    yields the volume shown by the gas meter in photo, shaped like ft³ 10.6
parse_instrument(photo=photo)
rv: ft³ 901700
